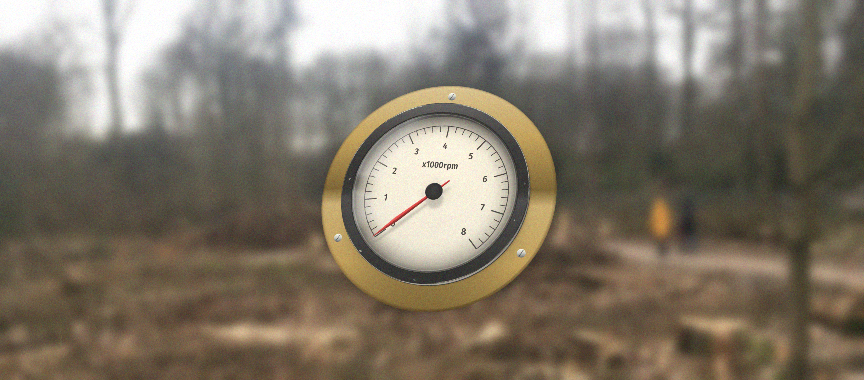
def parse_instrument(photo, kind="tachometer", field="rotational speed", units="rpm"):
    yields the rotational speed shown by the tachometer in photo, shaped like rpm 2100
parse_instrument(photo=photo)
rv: rpm 0
